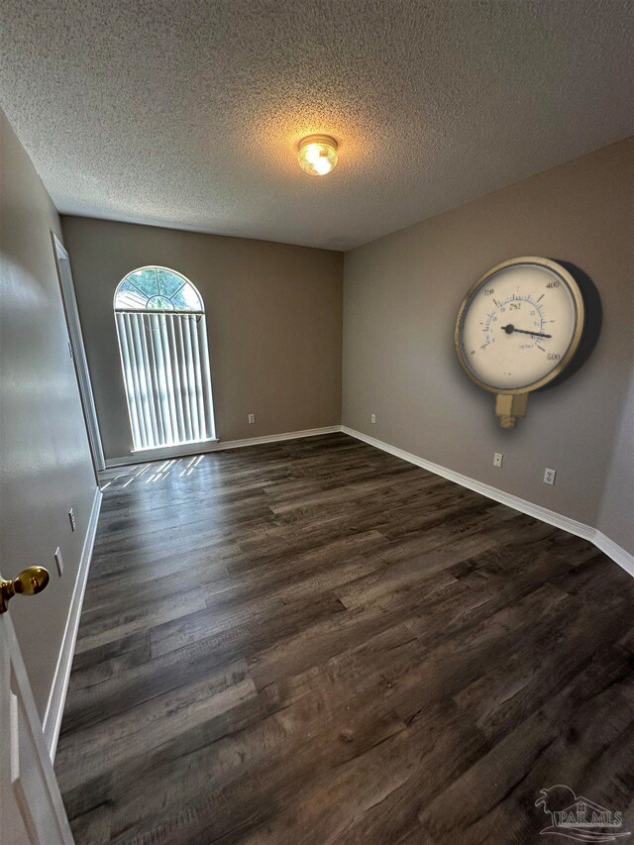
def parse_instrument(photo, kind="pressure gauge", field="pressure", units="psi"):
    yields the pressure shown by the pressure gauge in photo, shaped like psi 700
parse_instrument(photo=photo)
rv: psi 550
